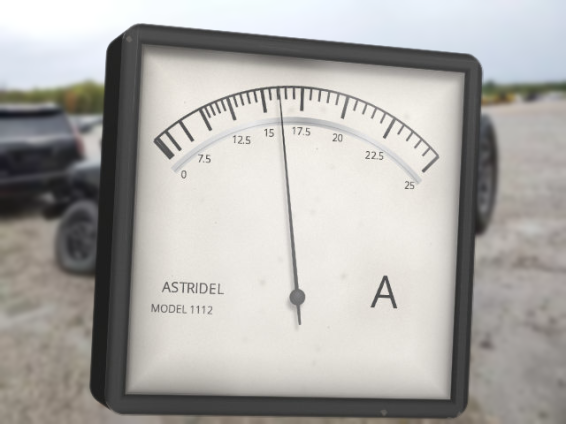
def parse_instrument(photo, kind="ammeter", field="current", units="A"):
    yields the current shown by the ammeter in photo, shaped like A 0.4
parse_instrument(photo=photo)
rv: A 16
